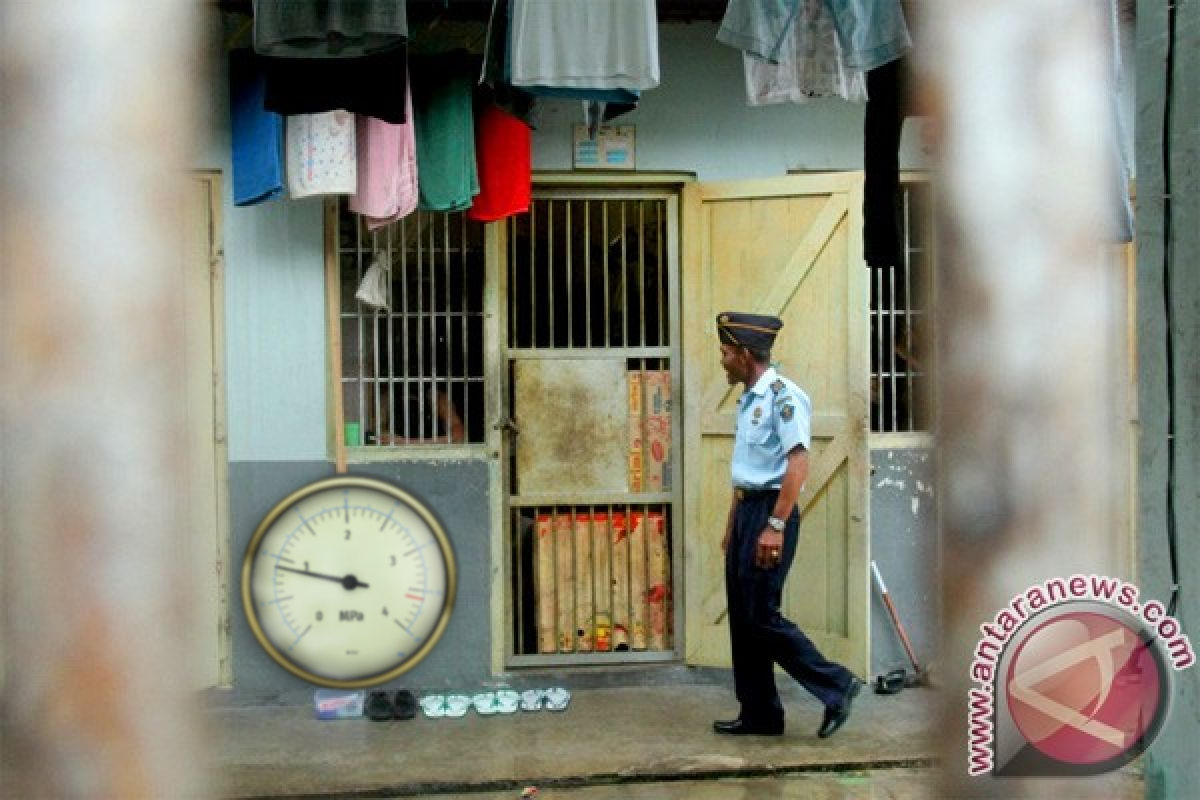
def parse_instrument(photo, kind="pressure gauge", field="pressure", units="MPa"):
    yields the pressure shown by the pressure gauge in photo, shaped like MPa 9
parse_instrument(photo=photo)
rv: MPa 0.9
